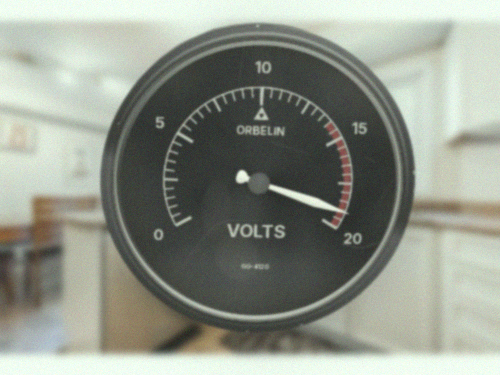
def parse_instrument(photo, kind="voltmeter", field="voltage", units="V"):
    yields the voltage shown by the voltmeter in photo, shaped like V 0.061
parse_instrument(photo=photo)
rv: V 19
